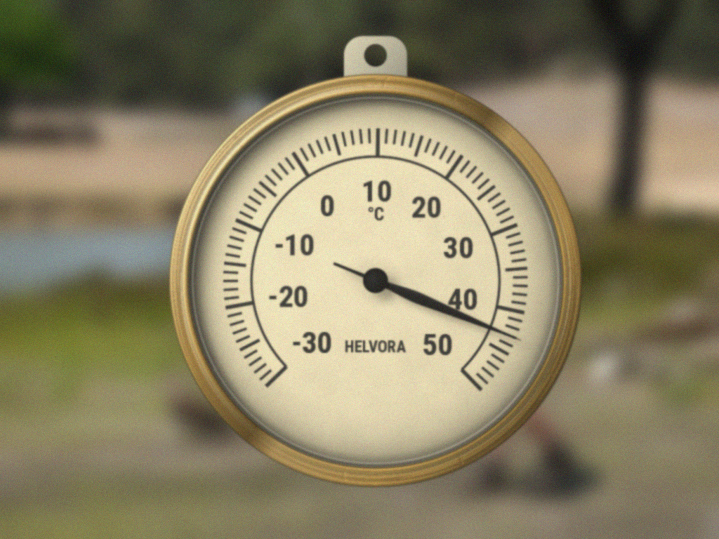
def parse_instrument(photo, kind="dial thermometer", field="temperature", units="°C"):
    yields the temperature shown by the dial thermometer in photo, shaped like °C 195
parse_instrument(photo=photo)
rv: °C 43
